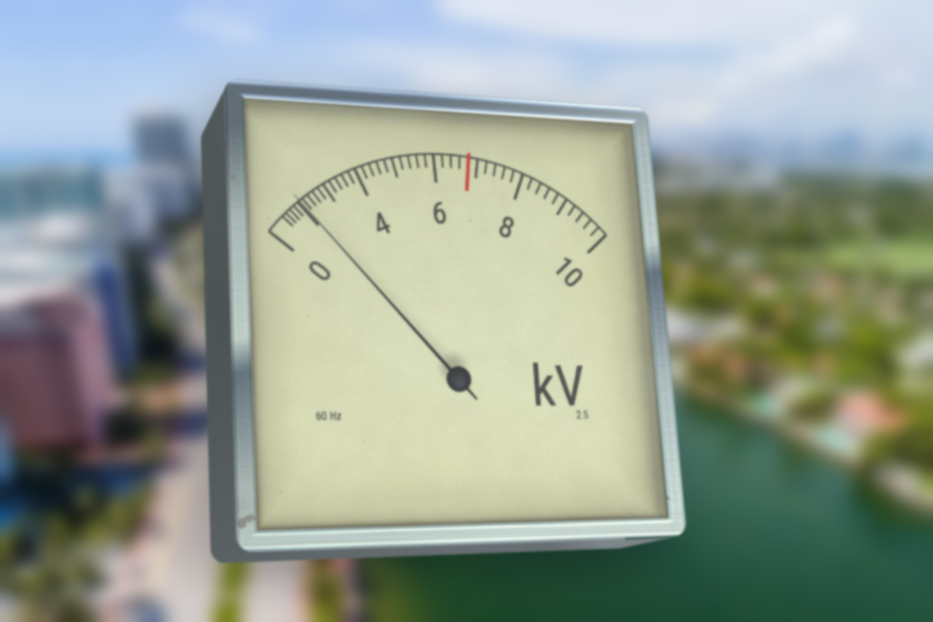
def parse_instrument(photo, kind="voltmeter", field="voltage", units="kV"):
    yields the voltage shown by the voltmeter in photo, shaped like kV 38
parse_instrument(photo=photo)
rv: kV 2
